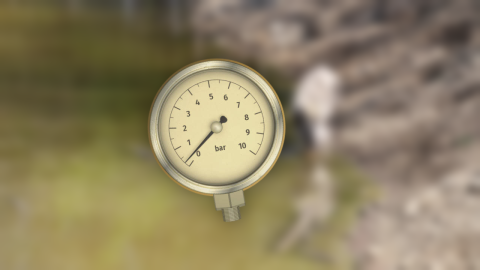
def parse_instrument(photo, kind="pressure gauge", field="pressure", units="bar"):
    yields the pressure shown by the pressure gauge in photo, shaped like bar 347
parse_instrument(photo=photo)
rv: bar 0.25
